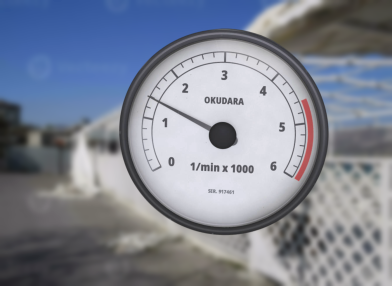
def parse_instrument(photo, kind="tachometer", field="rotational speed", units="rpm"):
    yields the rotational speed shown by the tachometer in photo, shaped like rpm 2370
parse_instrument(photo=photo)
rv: rpm 1400
